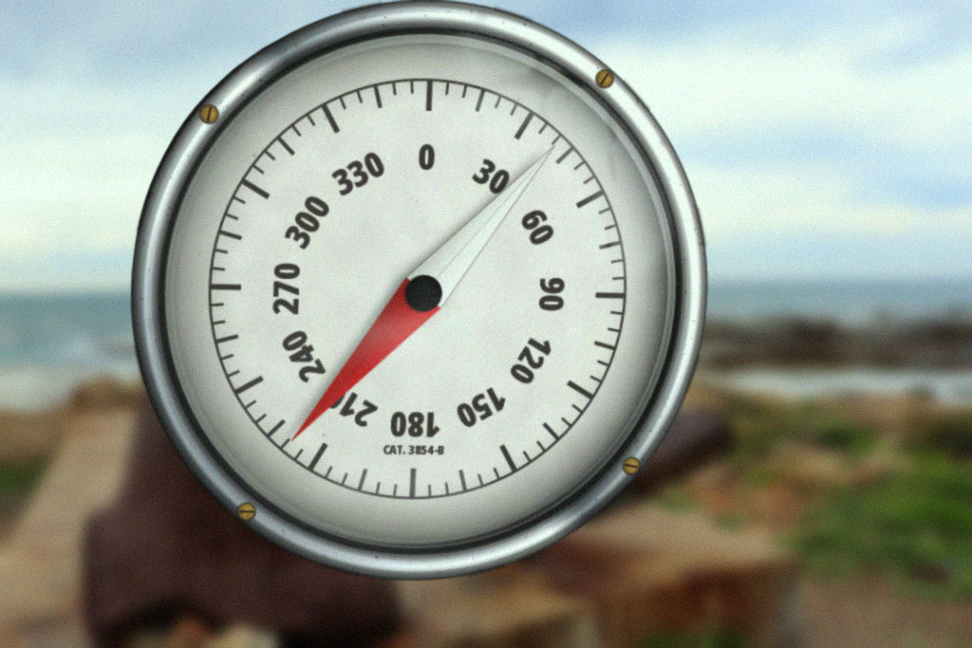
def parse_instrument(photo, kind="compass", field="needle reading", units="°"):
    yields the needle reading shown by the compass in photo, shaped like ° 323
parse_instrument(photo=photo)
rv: ° 220
